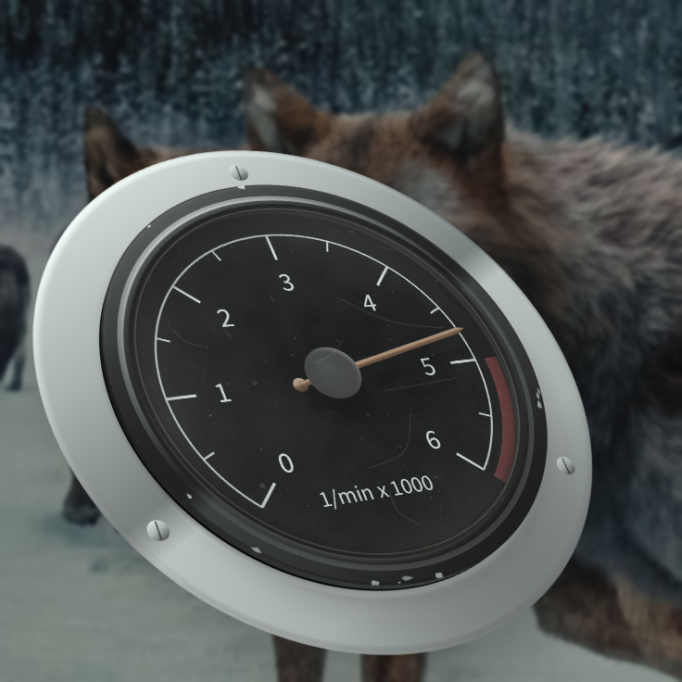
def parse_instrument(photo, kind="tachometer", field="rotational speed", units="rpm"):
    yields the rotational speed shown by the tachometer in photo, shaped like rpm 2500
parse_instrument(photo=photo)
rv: rpm 4750
